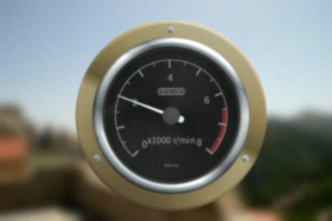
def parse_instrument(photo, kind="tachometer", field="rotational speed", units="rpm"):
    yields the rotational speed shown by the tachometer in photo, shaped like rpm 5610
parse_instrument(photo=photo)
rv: rpm 2000
